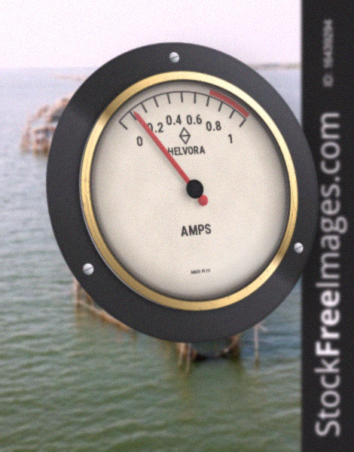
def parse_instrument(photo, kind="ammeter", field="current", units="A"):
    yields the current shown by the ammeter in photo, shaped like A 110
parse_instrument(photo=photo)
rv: A 0.1
